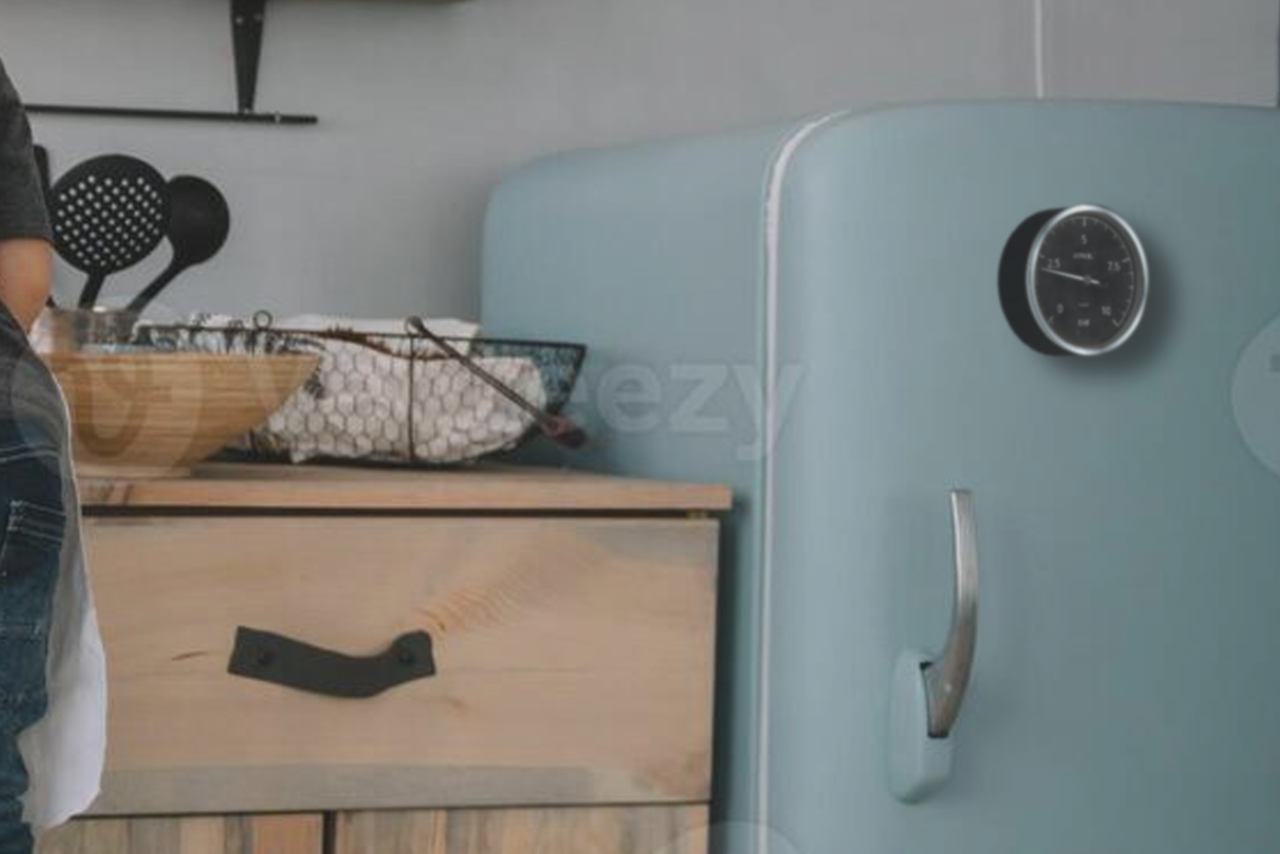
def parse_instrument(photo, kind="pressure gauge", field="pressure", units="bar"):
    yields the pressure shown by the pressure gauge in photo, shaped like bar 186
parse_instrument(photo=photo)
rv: bar 2
